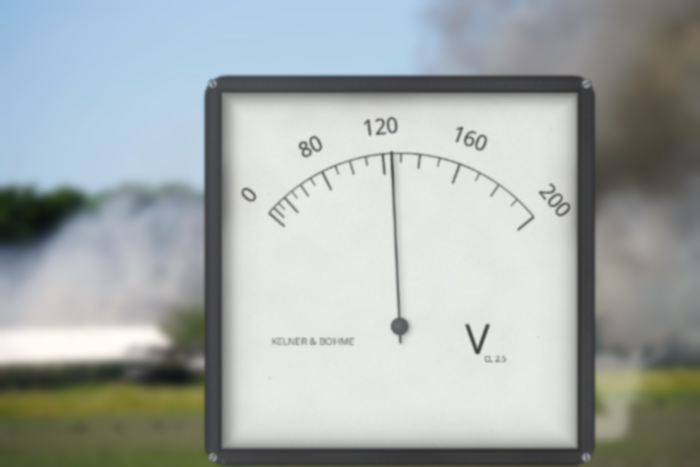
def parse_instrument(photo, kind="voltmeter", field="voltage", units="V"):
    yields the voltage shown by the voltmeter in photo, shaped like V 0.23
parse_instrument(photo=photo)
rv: V 125
